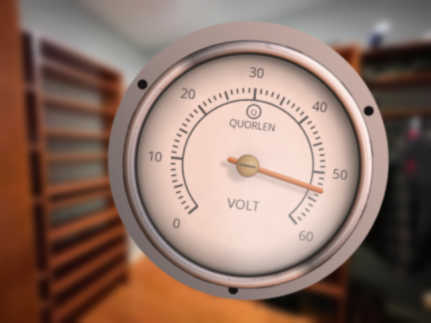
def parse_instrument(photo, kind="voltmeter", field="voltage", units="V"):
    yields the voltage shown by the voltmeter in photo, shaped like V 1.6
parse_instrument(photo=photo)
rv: V 53
